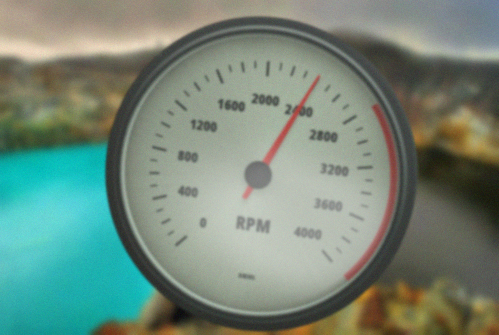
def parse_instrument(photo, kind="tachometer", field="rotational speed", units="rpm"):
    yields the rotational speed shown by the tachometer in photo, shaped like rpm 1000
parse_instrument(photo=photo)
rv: rpm 2400
